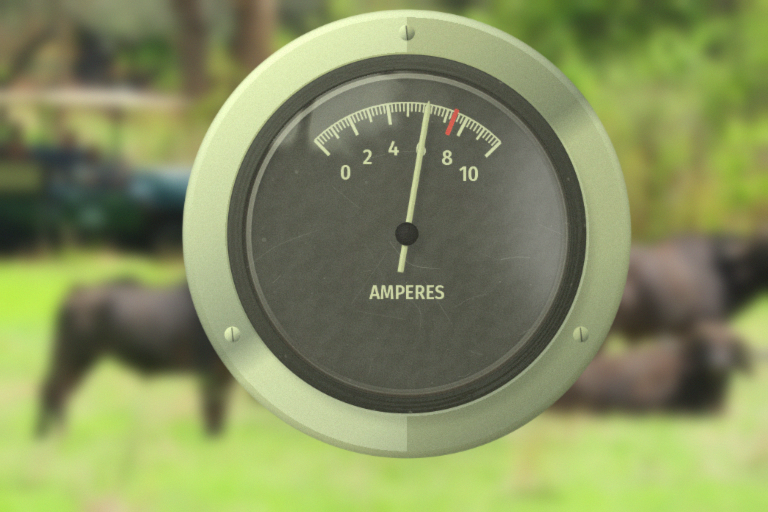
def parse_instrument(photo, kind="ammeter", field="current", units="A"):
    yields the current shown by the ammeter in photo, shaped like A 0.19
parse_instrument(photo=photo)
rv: A 6
